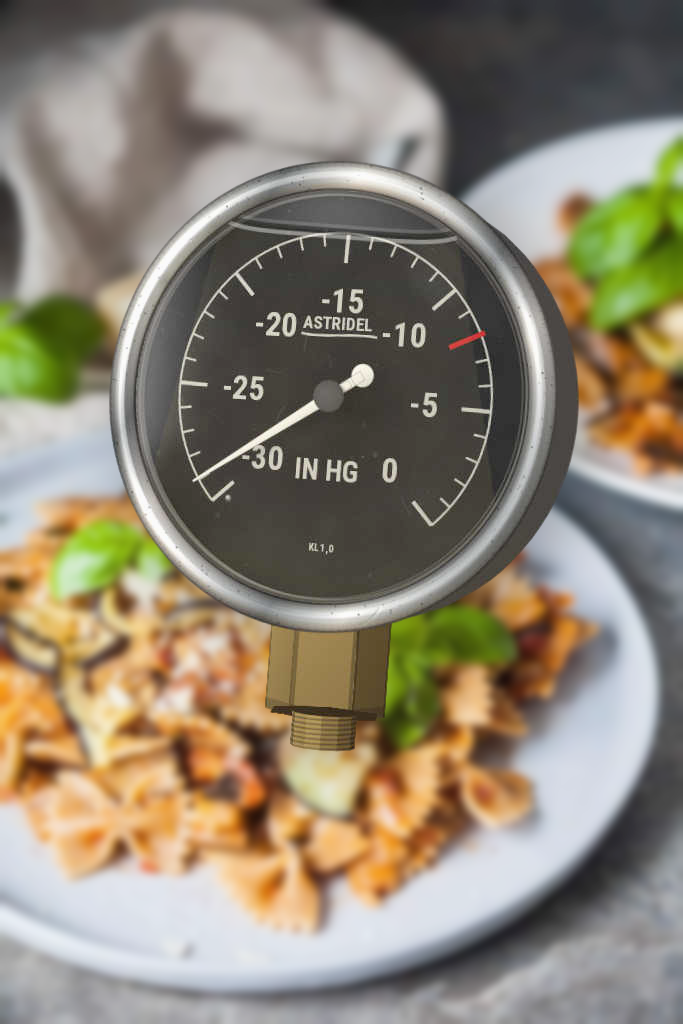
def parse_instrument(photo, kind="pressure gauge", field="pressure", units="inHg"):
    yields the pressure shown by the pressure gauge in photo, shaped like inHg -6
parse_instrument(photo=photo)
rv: inHg -29
